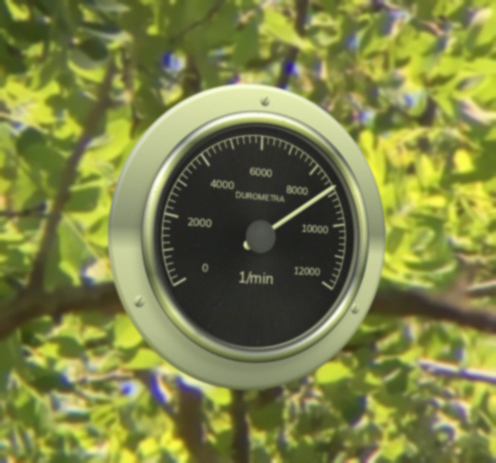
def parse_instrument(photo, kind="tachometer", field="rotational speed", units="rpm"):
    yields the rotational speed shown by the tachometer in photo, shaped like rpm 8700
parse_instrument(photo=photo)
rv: rpm 8800
